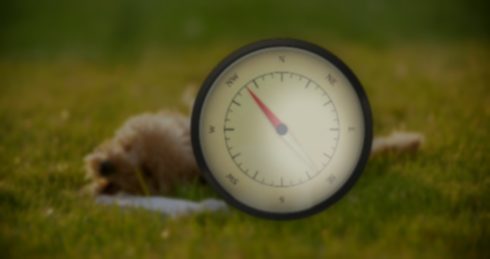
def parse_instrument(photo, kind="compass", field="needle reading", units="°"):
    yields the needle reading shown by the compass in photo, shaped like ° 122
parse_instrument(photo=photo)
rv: ° 320
